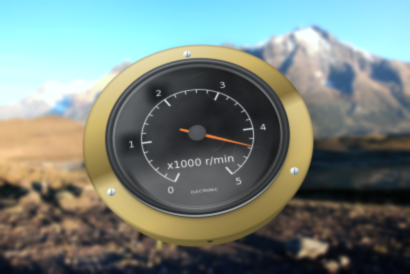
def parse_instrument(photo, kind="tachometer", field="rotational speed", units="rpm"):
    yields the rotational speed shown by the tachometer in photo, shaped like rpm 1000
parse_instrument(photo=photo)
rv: rpm 4400
